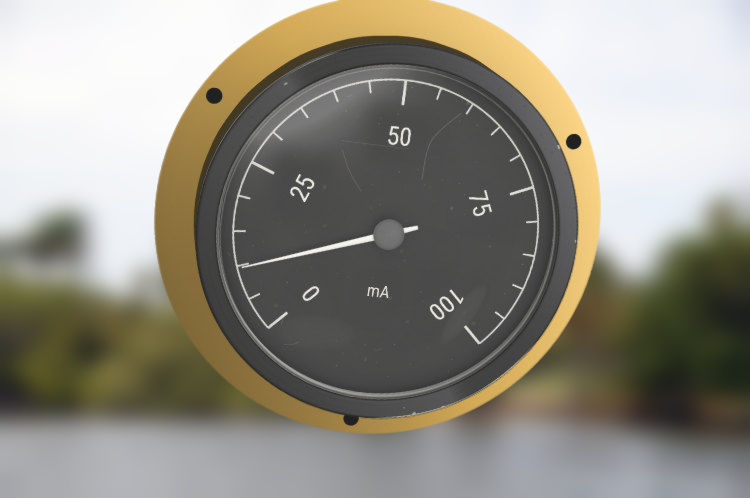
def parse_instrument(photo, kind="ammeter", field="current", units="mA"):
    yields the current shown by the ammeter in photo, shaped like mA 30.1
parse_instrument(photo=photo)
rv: mA 10
